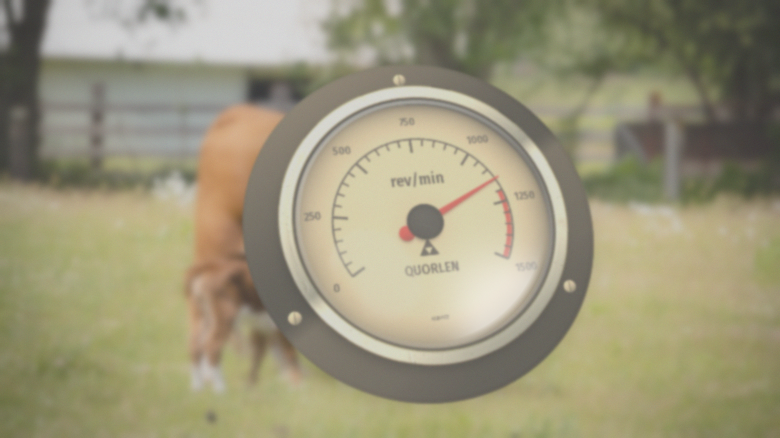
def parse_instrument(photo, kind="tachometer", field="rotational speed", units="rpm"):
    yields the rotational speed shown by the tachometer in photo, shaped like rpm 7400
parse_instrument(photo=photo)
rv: rpm 1150
